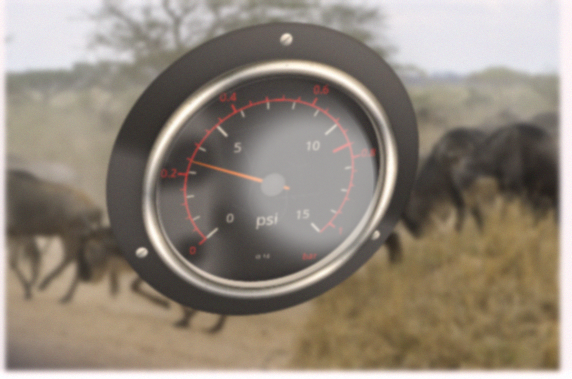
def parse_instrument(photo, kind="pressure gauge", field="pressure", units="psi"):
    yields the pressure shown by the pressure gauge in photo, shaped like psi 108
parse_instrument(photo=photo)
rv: psi 3.5
